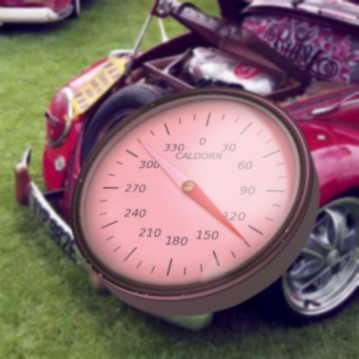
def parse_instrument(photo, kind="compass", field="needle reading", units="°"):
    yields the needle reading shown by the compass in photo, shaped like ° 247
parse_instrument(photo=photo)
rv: ° 130
